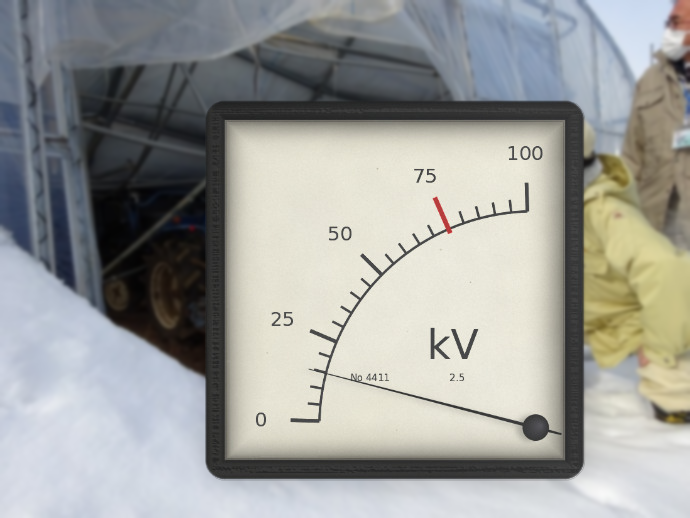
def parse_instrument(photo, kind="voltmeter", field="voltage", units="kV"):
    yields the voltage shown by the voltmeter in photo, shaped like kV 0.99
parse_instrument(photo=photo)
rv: kV 15
